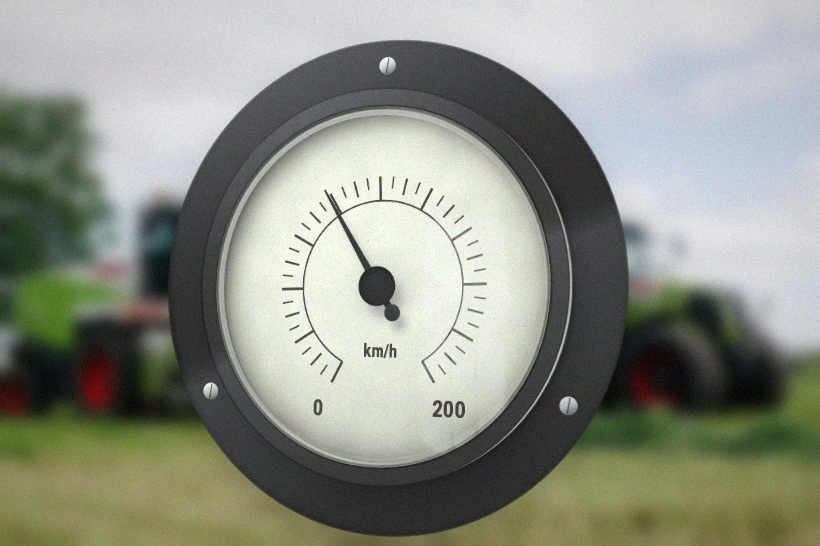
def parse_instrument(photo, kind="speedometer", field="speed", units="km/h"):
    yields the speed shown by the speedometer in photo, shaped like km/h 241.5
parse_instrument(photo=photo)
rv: km/h 80
